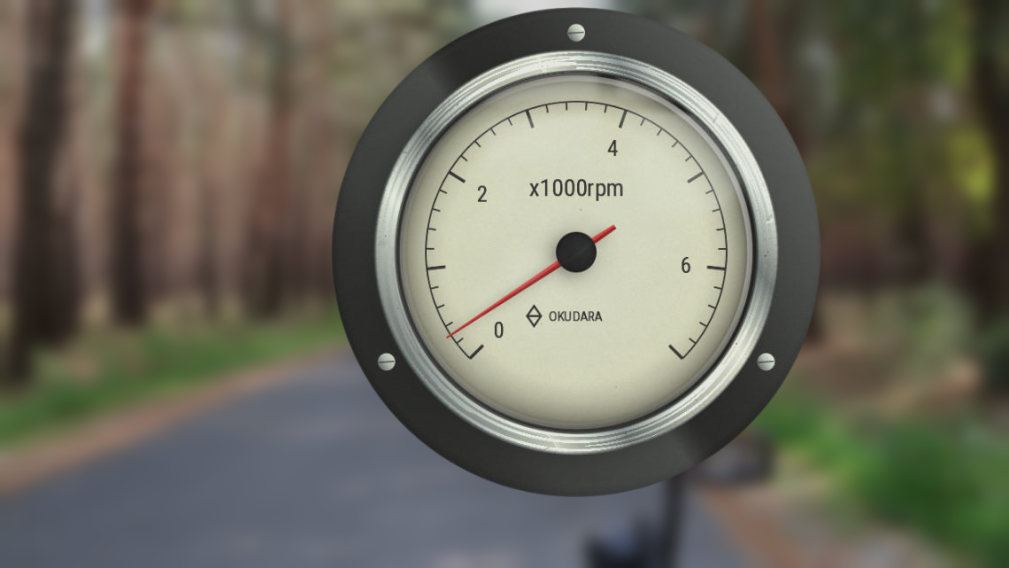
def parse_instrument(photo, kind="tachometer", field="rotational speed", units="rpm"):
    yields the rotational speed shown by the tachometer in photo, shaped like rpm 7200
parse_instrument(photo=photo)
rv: rpm 300
